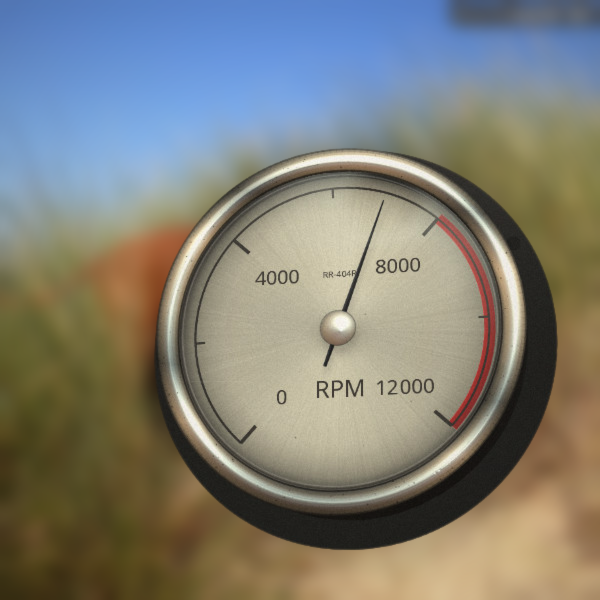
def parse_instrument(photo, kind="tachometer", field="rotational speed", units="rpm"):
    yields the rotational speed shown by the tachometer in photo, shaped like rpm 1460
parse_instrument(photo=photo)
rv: rpm 7000
